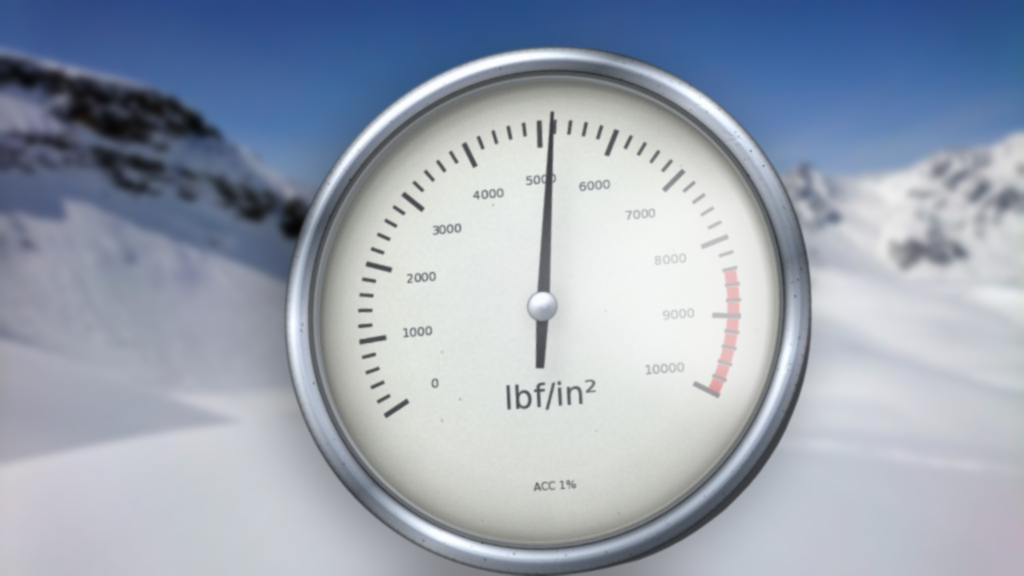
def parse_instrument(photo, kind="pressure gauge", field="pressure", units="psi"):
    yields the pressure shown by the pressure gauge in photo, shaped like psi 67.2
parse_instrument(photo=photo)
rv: psi 5200
